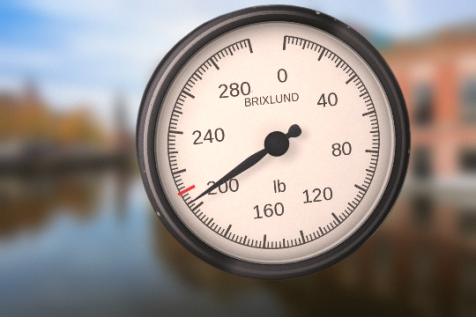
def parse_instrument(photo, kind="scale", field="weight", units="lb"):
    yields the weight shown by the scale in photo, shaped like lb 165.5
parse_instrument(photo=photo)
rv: lb 204
